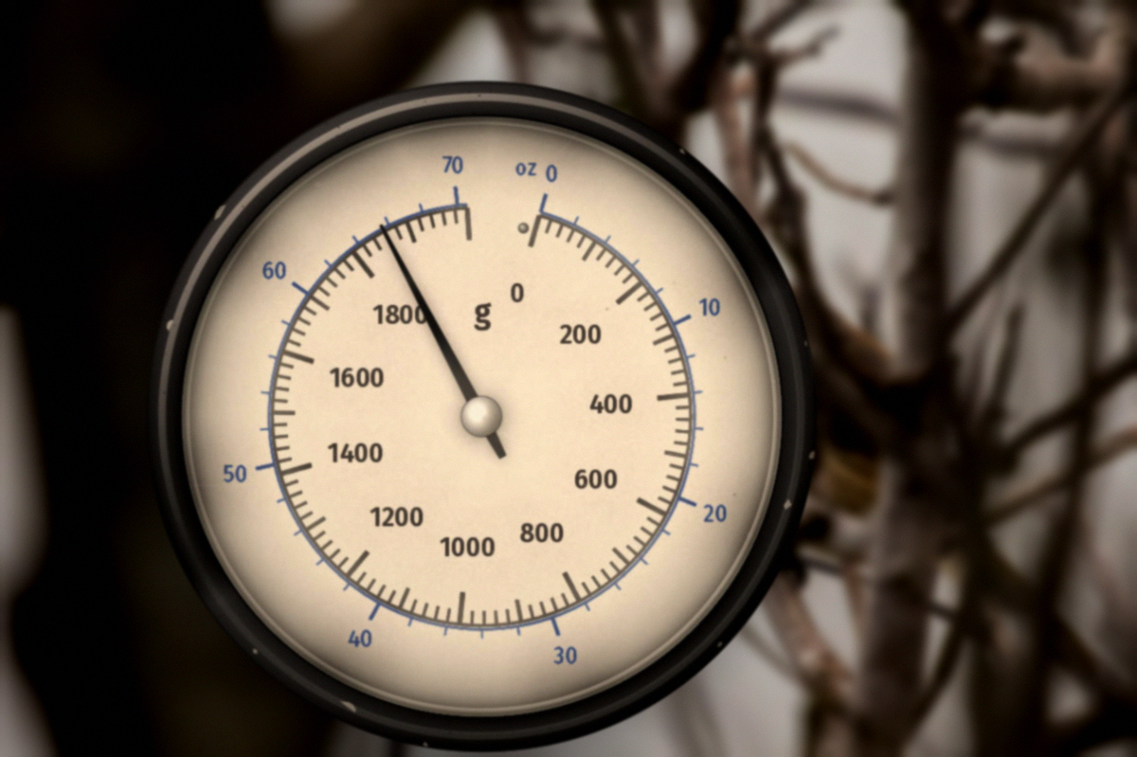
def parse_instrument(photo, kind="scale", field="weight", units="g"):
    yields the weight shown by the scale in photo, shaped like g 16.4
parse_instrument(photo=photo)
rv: g 1860
